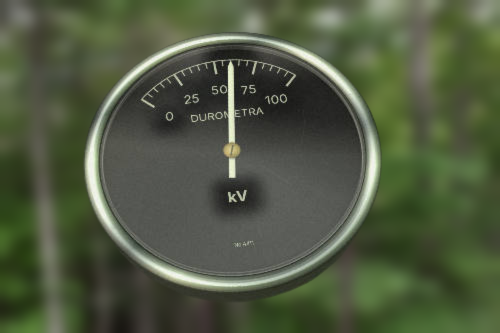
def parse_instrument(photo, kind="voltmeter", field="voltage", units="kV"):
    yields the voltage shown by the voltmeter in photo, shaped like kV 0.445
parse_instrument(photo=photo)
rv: kV 60
